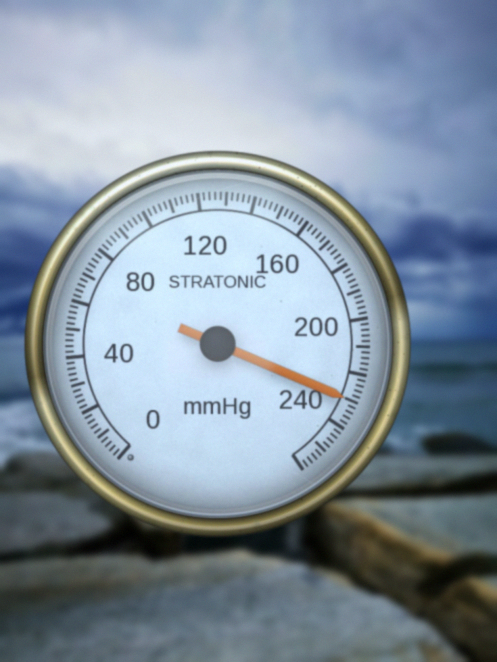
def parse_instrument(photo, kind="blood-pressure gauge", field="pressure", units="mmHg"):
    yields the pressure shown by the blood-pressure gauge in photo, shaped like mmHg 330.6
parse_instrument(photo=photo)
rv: mmHg 230
